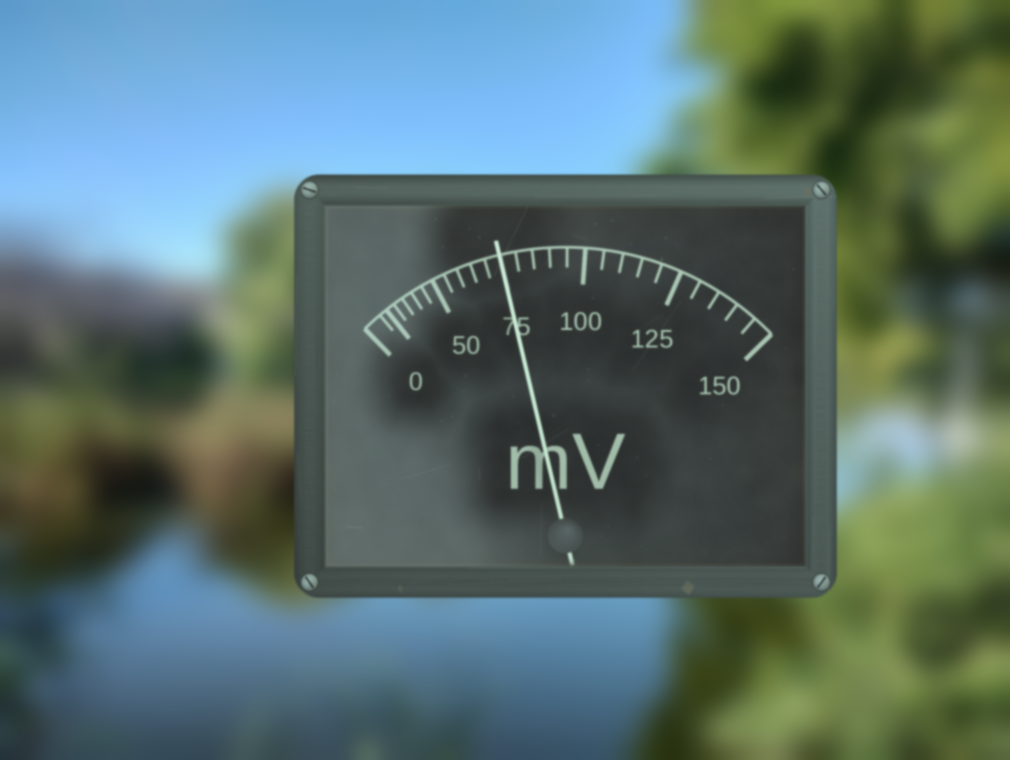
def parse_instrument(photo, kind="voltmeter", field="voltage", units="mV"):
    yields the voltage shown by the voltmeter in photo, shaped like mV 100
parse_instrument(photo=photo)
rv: mV 75
